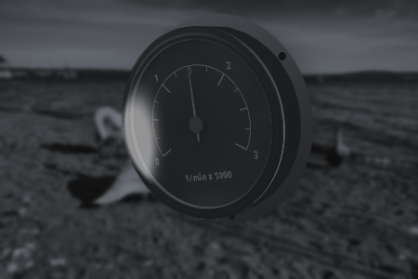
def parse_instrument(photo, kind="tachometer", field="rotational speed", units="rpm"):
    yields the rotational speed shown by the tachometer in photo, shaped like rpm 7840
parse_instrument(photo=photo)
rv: rpm 1500
